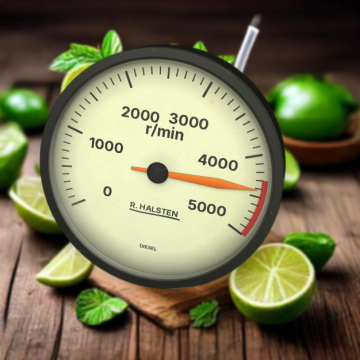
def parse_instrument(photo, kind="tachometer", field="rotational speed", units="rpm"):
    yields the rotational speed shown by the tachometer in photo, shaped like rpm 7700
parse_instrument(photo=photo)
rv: rpm 4400
